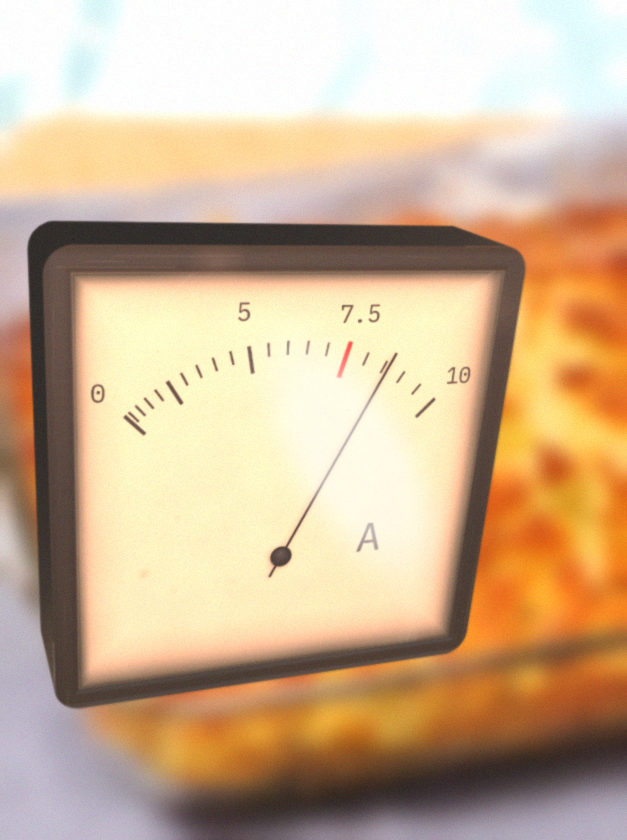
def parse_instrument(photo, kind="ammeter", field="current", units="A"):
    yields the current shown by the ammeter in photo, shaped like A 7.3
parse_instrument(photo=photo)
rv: A 8.5
